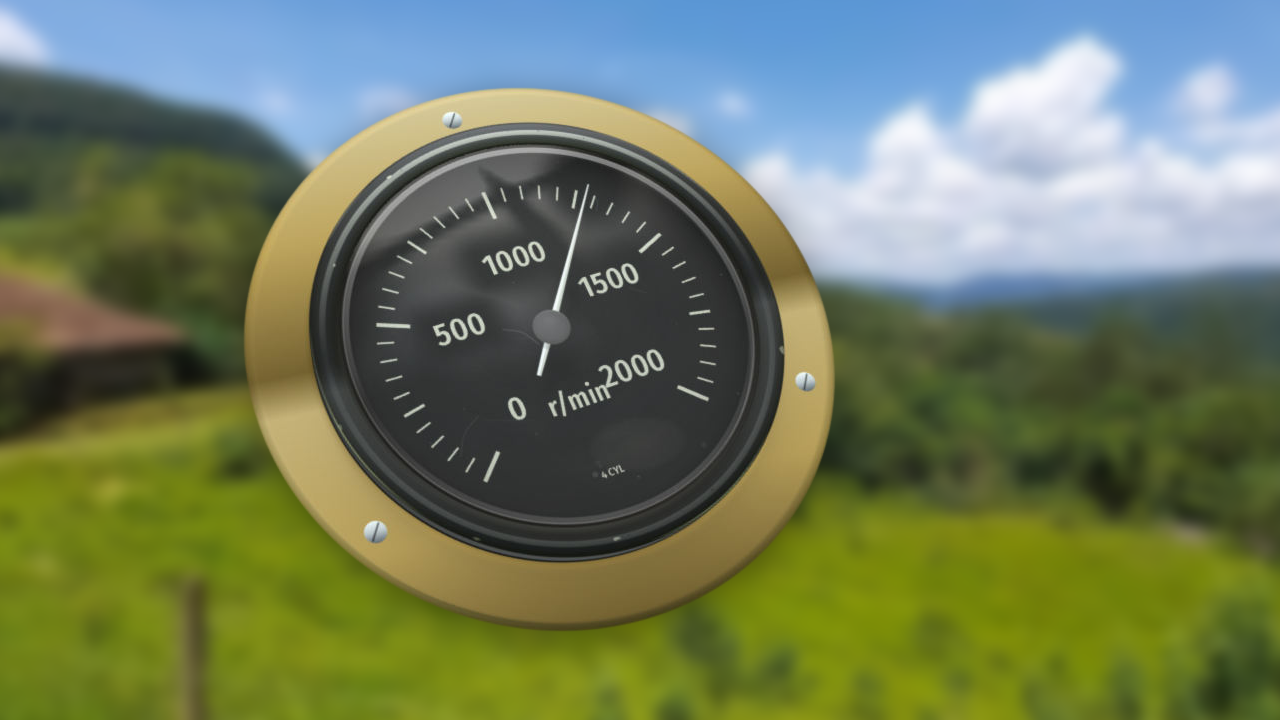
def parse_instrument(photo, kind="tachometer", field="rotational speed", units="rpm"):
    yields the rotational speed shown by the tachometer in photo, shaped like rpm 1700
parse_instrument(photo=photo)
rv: rpm 1275
